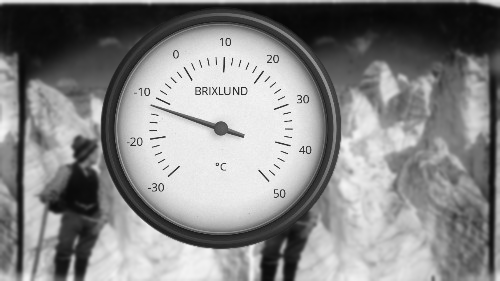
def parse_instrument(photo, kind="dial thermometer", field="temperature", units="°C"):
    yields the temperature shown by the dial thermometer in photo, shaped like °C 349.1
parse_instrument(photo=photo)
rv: °C -12
